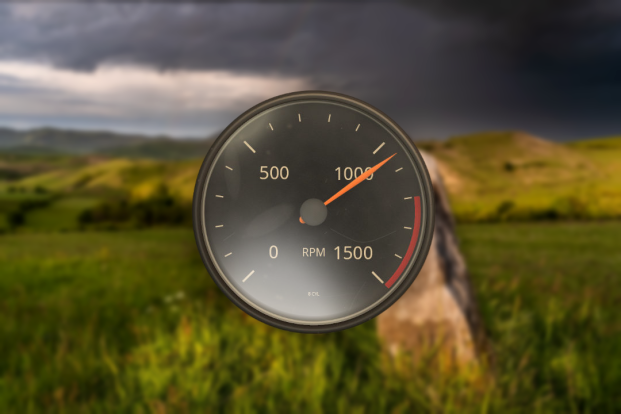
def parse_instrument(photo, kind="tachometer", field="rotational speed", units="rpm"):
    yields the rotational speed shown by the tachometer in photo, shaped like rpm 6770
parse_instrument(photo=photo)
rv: rpm 1050
